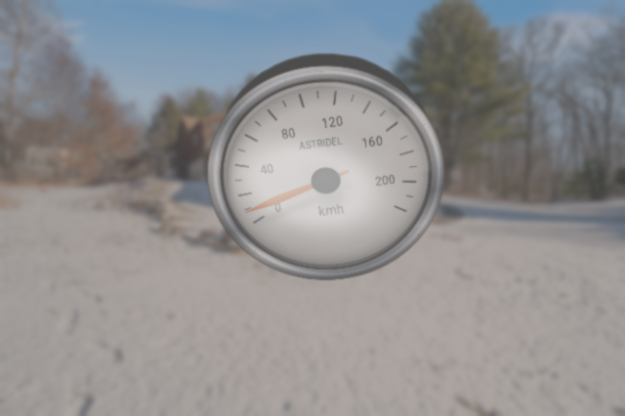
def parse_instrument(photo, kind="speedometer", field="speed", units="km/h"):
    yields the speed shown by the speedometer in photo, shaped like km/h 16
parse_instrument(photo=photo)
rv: km/h 10
